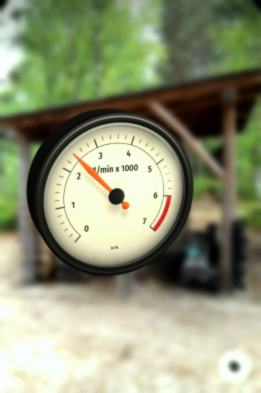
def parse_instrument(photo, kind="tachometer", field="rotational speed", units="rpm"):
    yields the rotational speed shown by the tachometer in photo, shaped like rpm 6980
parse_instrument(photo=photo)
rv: rpm 2400
